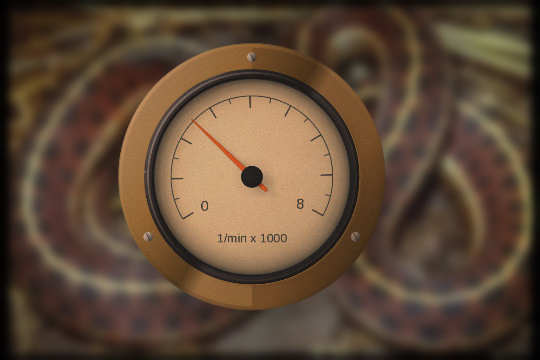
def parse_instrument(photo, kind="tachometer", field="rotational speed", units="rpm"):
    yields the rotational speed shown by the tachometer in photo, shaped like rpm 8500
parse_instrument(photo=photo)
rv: rpm 2500
